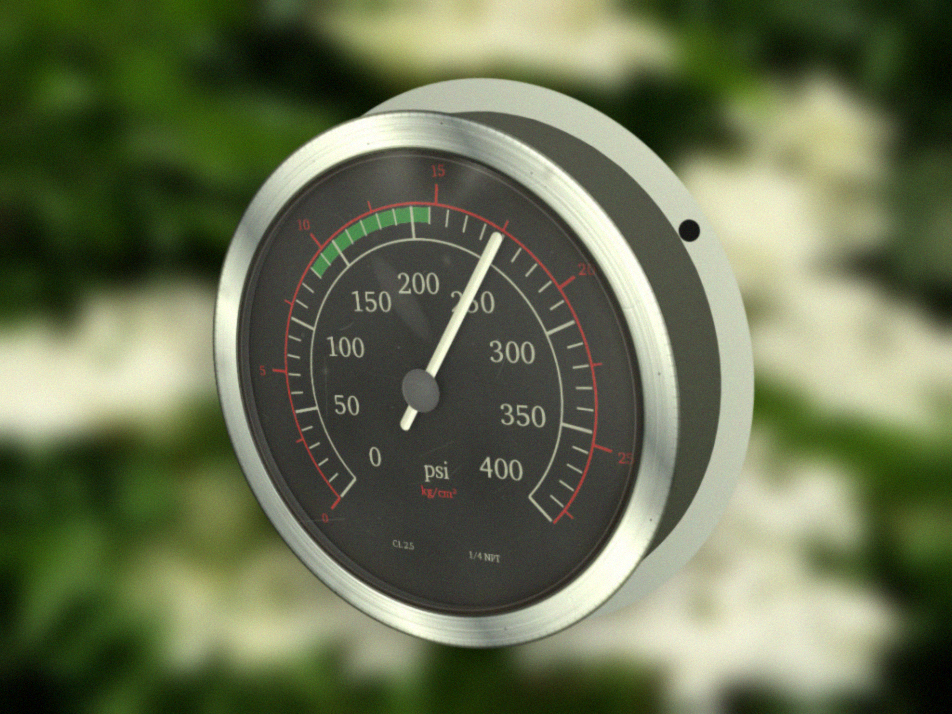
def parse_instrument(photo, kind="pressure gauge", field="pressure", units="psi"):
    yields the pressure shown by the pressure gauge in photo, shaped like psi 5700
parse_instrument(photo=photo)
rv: psi 250
